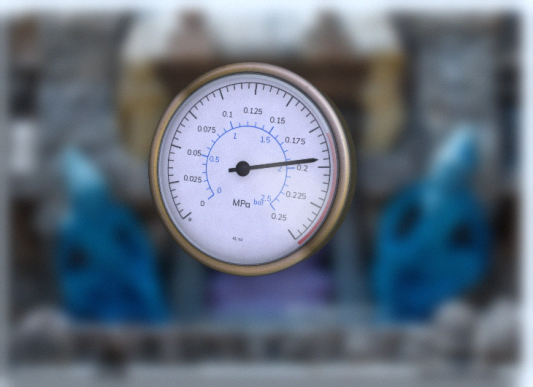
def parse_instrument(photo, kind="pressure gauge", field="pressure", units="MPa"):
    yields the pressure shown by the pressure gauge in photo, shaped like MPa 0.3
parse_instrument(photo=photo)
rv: MPa 0.195
